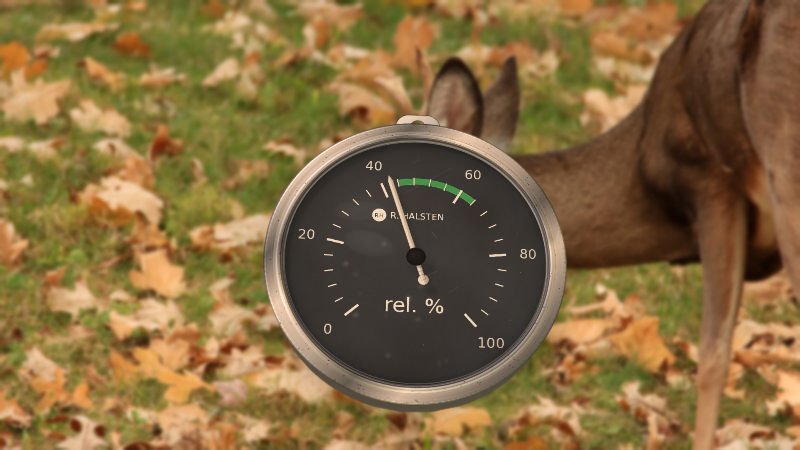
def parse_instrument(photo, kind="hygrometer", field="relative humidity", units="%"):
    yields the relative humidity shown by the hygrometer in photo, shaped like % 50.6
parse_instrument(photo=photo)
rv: % 42
